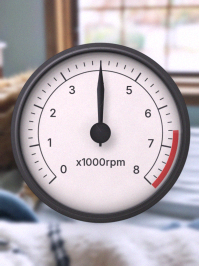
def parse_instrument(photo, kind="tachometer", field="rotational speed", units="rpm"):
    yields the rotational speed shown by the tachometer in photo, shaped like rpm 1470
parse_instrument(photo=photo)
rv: rpm 4000
